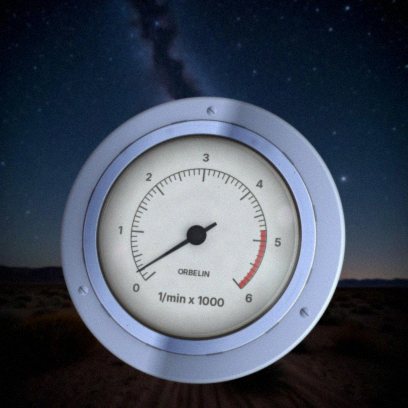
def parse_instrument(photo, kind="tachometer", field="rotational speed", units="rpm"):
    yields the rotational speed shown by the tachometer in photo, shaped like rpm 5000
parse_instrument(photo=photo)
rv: rpm 200
